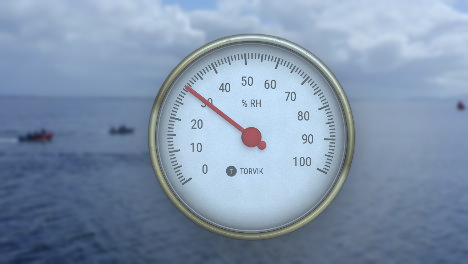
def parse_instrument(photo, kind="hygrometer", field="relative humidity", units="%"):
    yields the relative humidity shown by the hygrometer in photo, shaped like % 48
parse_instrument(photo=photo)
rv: % 30
